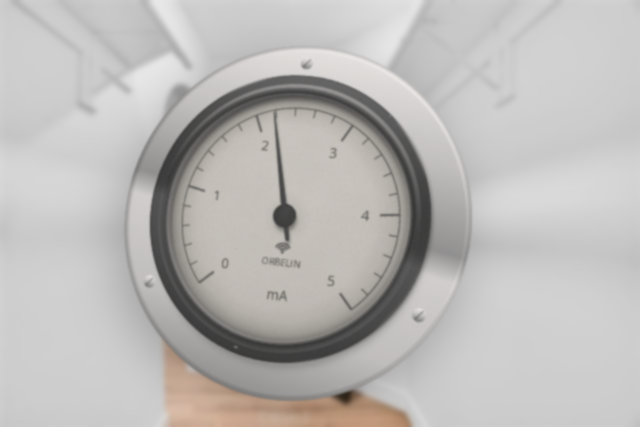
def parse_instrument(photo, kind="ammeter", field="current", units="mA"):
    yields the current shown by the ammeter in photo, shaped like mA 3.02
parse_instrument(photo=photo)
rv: mA 2.2
